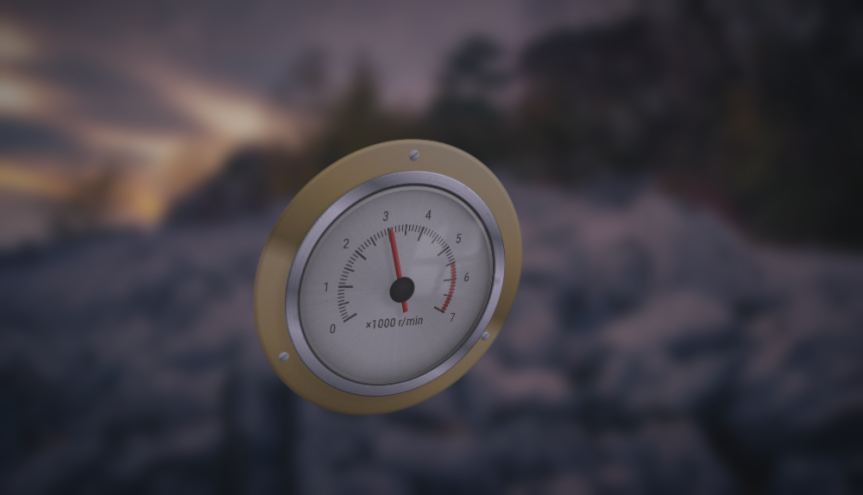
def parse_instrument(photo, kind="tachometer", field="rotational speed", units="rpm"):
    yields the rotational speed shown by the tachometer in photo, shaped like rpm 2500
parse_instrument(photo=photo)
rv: rpm 3000
